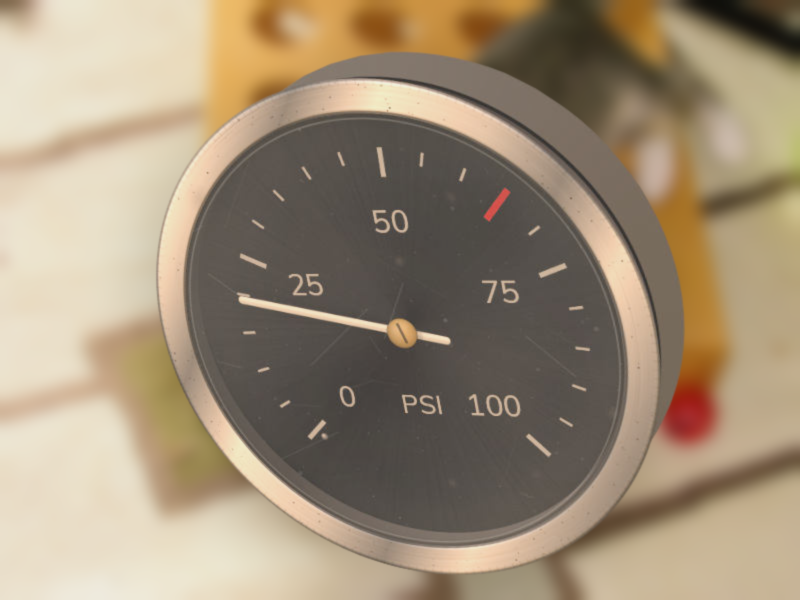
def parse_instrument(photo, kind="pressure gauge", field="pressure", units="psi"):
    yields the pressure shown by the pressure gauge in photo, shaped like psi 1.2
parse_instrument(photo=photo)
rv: psi 20
